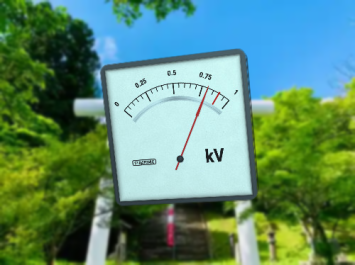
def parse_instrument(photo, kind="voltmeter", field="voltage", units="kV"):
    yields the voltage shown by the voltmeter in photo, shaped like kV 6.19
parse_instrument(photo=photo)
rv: kV 0.8
